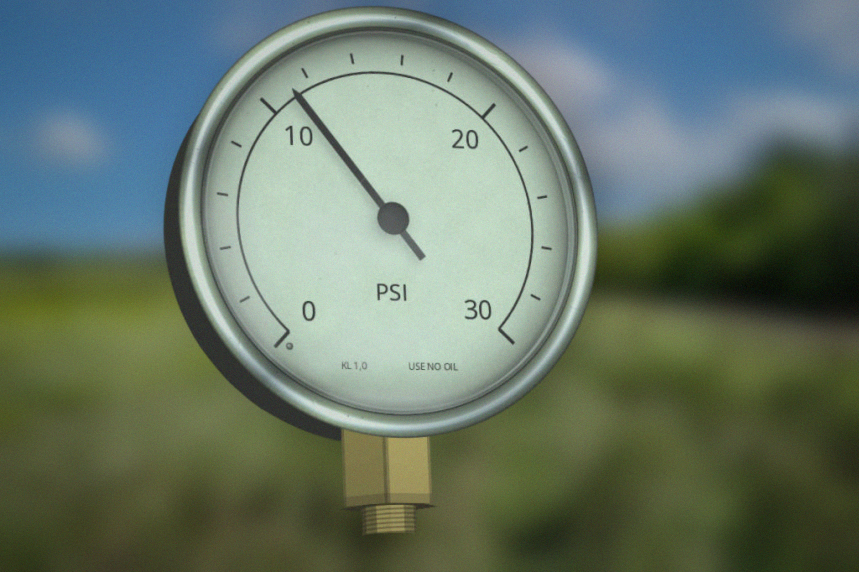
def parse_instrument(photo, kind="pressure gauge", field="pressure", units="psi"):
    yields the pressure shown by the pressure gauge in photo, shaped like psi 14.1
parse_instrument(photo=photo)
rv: psi 11
